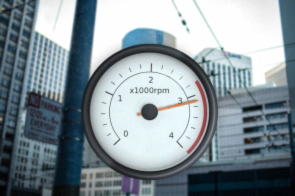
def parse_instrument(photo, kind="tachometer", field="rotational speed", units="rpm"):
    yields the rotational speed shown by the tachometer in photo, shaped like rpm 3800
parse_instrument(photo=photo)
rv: rpm 3100
